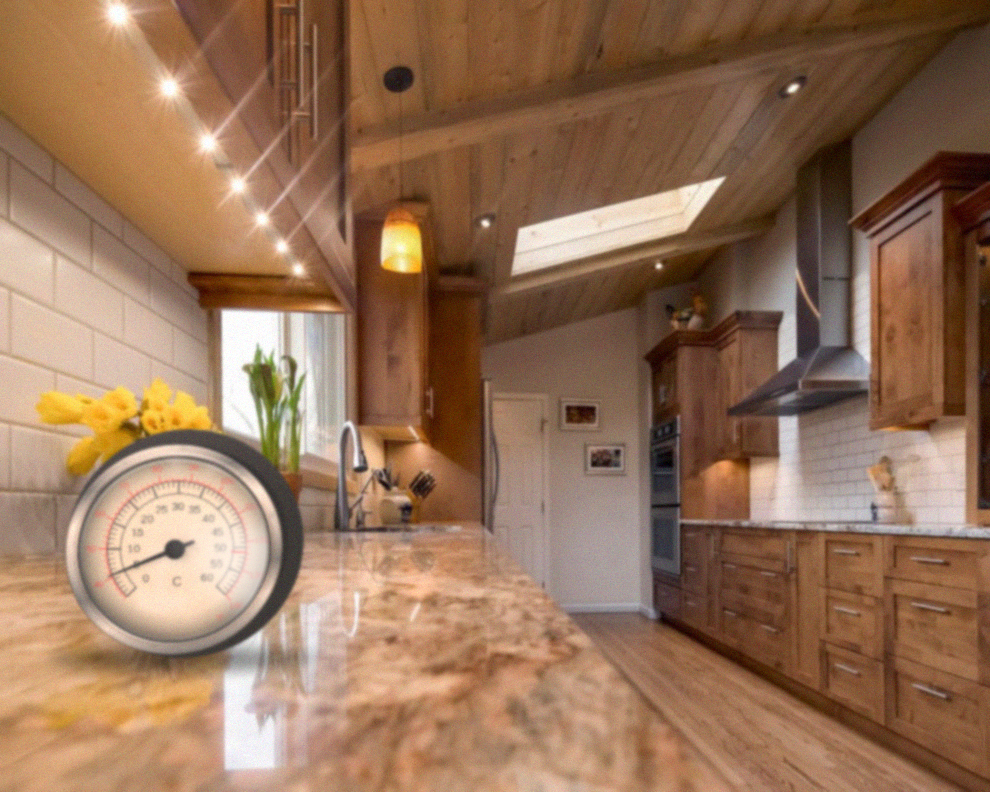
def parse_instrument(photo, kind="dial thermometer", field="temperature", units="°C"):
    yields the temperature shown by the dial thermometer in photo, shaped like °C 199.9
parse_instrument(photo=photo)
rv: °C 5
